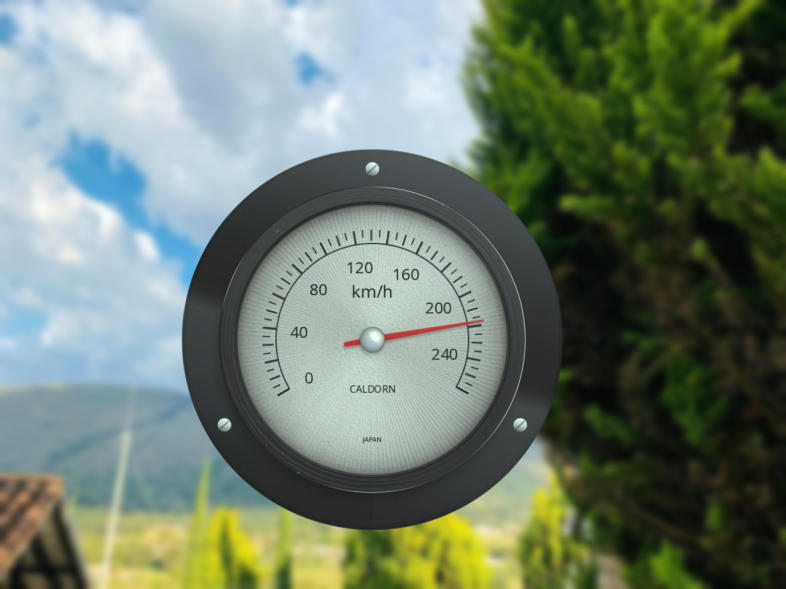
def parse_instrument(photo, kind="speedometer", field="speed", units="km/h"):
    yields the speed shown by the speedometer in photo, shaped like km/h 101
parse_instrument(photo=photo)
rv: km/h 217.5
